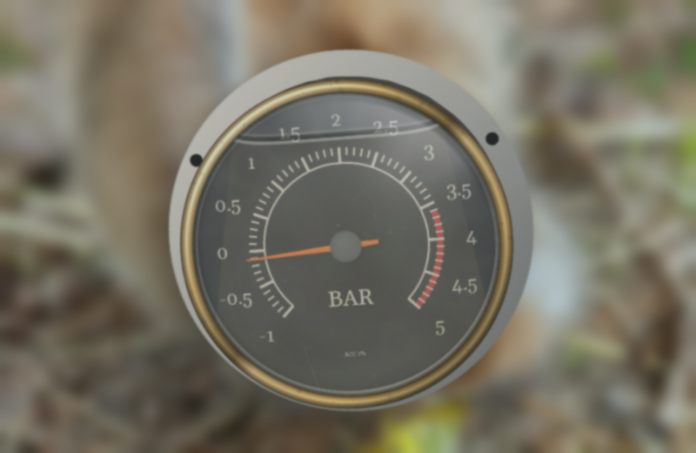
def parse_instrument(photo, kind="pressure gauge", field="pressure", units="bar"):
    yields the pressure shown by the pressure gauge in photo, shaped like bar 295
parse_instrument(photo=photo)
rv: bar -0.1
